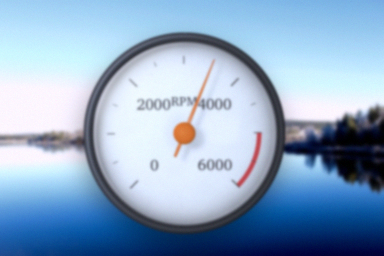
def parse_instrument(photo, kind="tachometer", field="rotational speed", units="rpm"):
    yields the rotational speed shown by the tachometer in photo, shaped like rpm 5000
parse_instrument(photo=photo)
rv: rpm 3500
